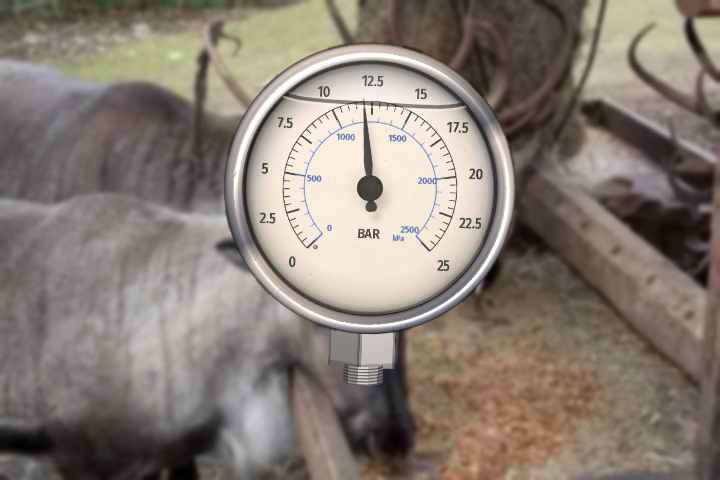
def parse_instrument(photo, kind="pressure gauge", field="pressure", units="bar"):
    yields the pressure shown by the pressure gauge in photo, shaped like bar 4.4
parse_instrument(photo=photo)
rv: bar 12
